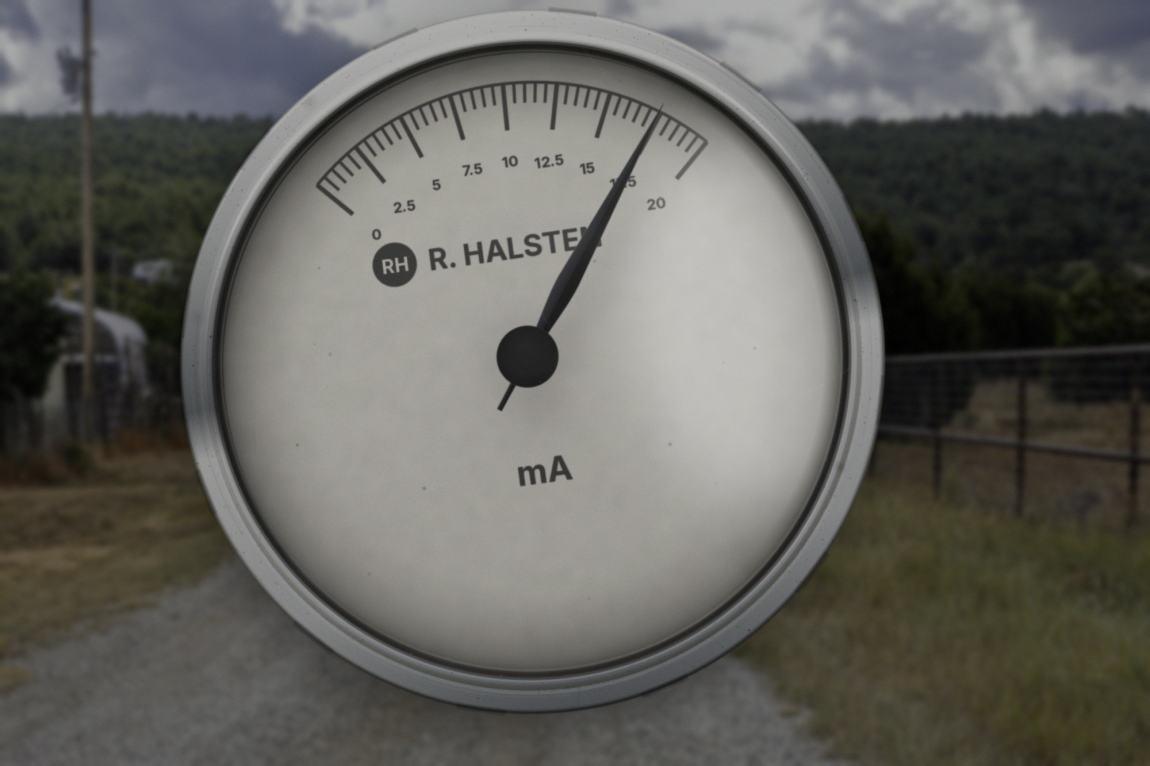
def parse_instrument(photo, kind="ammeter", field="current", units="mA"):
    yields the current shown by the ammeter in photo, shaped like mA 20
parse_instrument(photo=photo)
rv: mA 17.5
